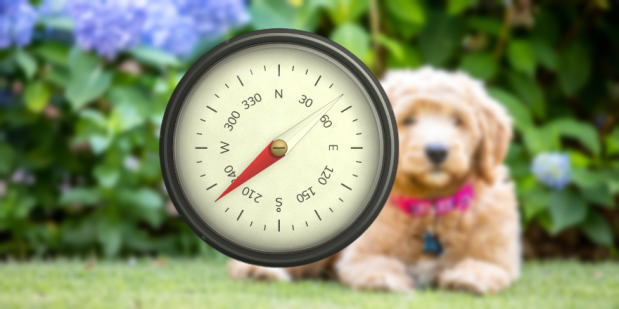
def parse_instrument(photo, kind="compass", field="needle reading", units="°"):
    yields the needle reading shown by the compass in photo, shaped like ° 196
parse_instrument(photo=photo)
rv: ° 230
